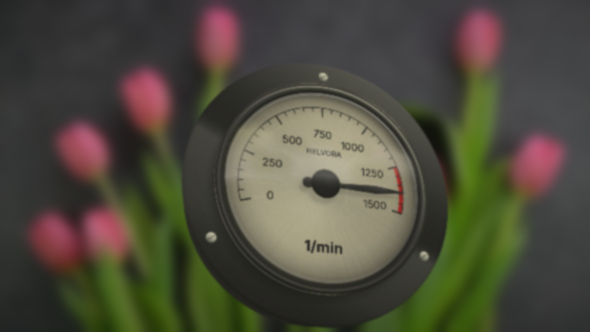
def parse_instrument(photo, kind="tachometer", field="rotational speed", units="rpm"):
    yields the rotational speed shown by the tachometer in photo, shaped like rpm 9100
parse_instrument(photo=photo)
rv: rpm 1400
